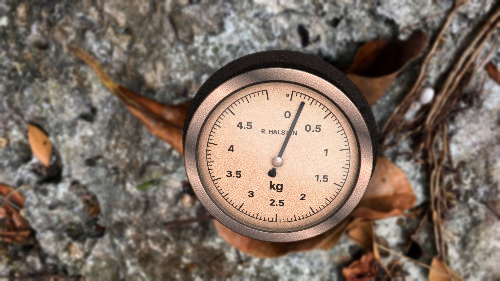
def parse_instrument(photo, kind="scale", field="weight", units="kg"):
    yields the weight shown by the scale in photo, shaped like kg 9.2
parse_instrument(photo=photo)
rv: kg 0.15
